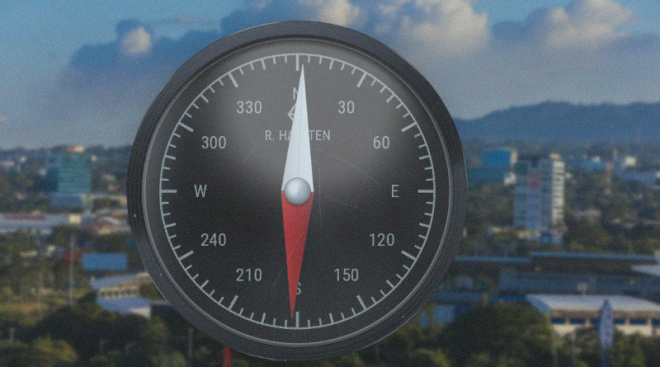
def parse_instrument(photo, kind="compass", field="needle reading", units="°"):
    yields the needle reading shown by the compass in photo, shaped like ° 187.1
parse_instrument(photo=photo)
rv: ° 182.5
